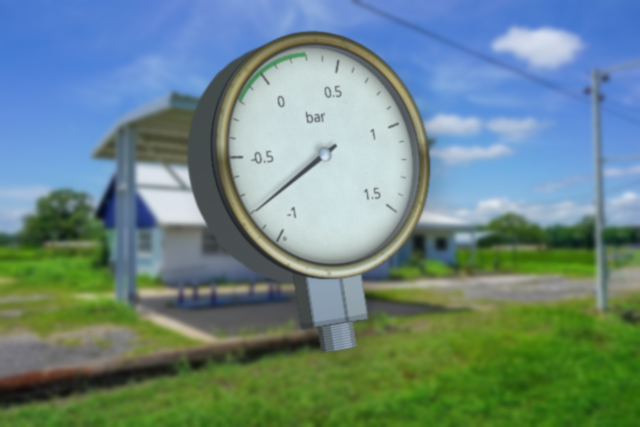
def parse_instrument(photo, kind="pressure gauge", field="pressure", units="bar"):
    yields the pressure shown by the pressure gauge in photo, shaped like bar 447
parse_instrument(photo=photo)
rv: bar -0.8
